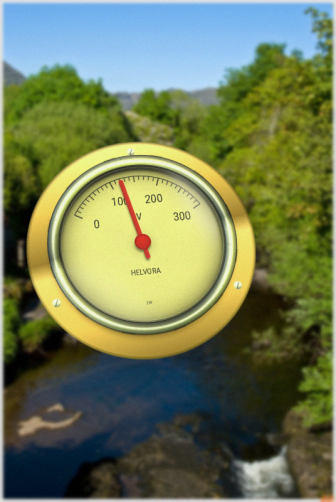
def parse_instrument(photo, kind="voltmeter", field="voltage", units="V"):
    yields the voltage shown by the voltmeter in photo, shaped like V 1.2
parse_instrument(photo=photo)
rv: V 120
